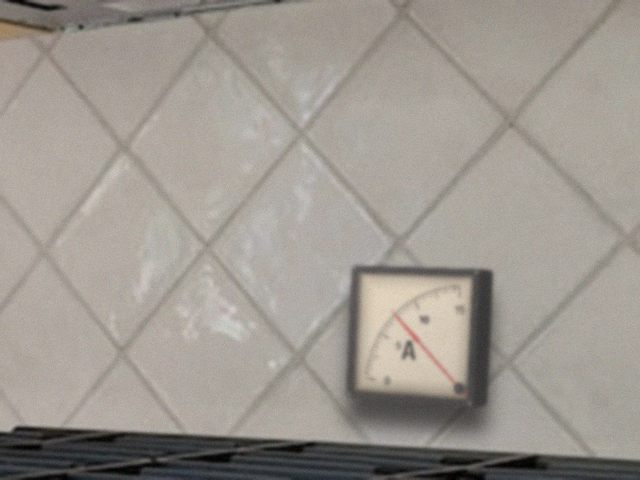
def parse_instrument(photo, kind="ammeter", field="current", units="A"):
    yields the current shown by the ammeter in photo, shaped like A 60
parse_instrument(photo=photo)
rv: A 7.5
